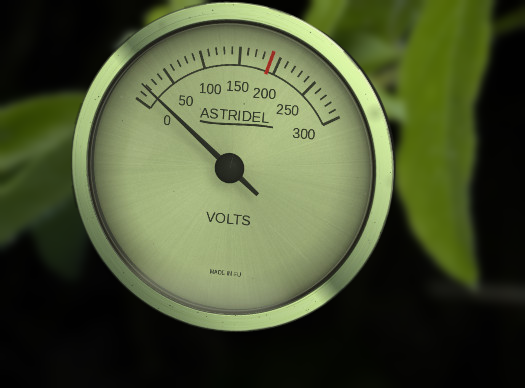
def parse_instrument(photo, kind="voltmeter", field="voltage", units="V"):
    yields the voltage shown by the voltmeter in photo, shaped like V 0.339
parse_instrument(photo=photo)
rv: V 20
